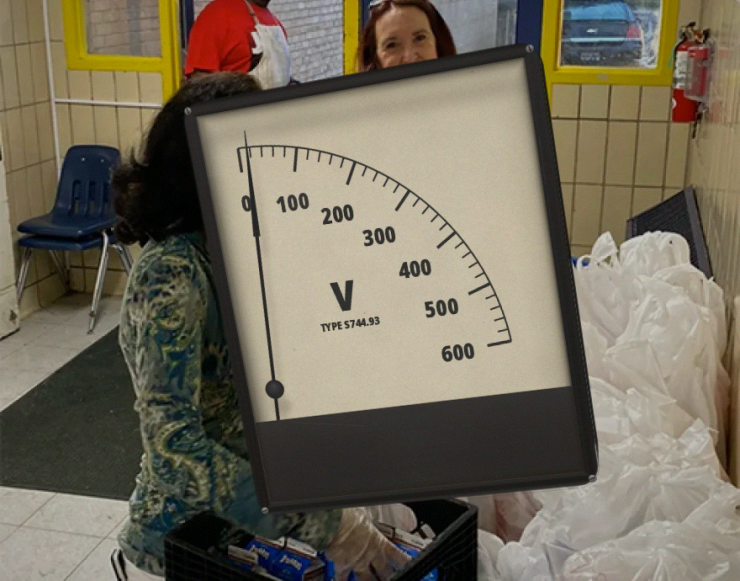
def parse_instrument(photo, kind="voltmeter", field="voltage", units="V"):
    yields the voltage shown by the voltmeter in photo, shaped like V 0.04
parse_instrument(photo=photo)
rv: V 20
